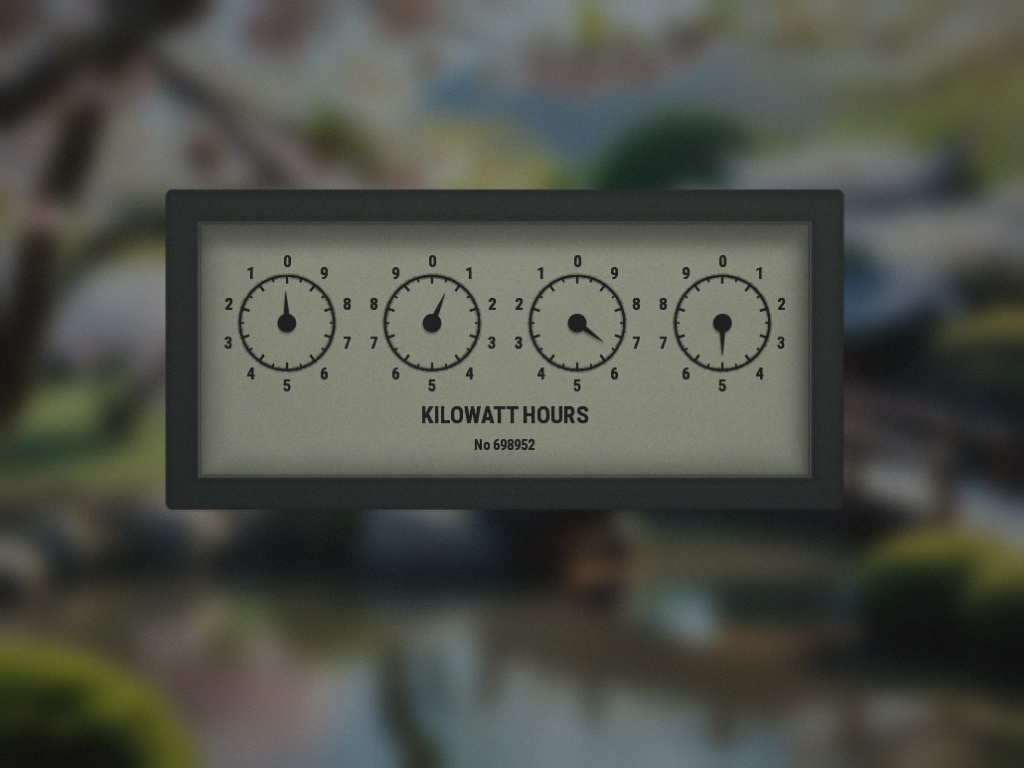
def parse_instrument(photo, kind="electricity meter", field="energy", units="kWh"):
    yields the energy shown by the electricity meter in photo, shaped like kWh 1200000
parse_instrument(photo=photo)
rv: kWh 65
